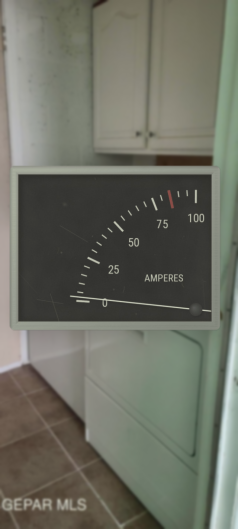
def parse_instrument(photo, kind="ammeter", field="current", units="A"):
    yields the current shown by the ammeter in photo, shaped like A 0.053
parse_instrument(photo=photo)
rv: A 2.5
